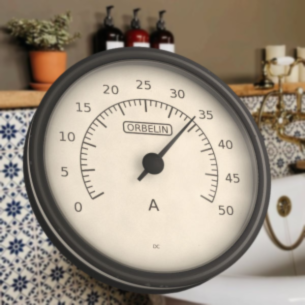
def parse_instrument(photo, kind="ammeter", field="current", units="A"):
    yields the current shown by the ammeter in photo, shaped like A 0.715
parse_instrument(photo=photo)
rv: A 34
